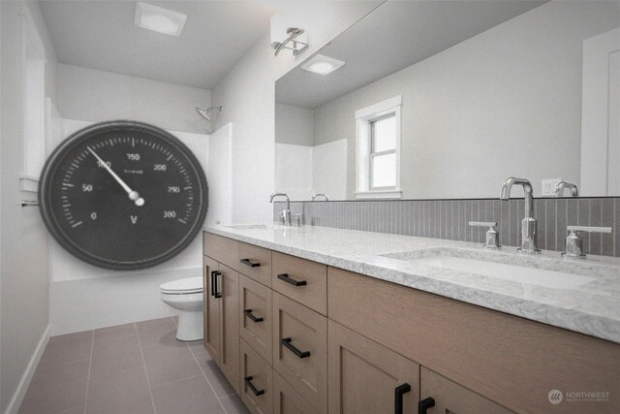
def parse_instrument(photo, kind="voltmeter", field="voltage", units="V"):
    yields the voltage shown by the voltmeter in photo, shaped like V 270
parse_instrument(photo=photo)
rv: V 100
